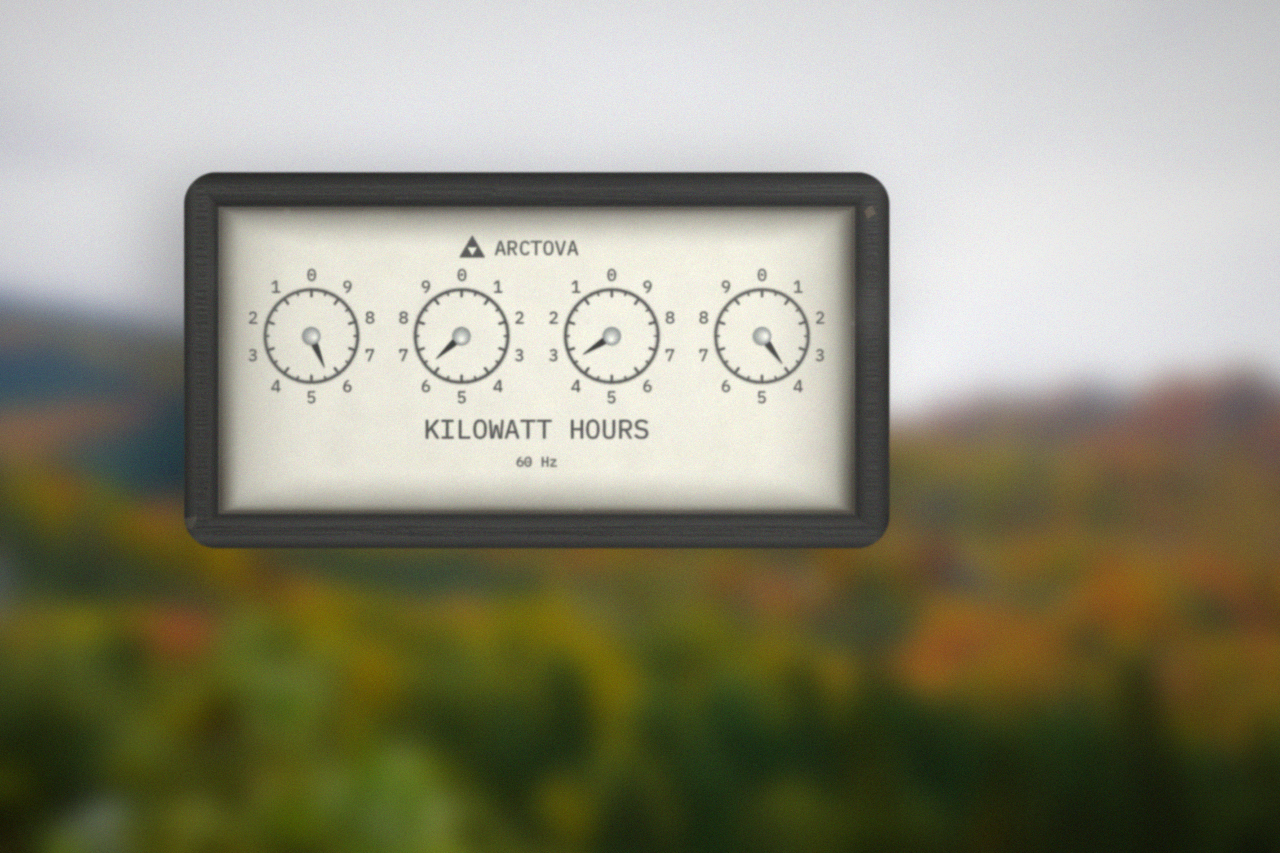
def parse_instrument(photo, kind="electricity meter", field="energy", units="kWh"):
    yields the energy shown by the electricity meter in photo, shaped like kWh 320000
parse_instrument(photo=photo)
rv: kWh 5634
